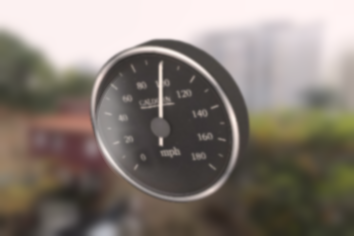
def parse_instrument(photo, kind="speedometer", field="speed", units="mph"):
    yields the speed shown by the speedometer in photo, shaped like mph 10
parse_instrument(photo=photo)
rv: mph 100
